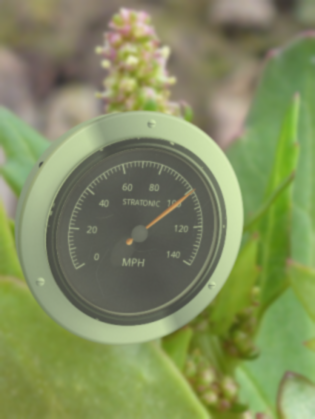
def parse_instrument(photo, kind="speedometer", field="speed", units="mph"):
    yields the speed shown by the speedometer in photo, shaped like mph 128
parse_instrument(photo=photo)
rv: mph 100
